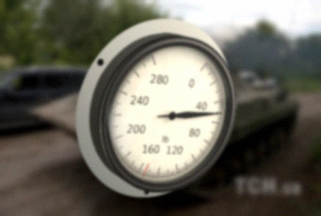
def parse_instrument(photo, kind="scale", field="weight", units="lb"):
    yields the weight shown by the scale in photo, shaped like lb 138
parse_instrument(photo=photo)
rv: lb 50
